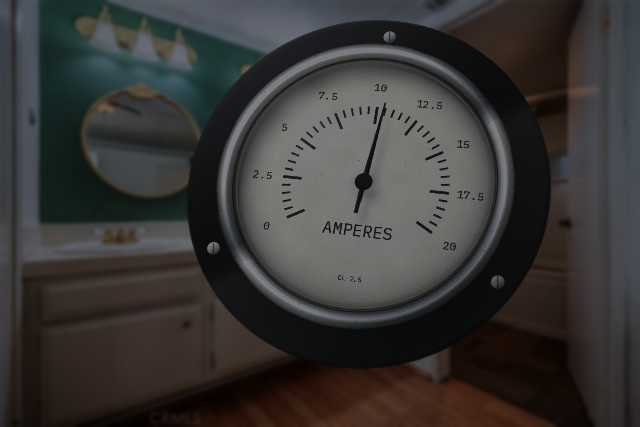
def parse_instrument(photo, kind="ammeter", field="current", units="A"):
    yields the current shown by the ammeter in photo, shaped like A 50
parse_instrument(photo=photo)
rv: A 10.5
